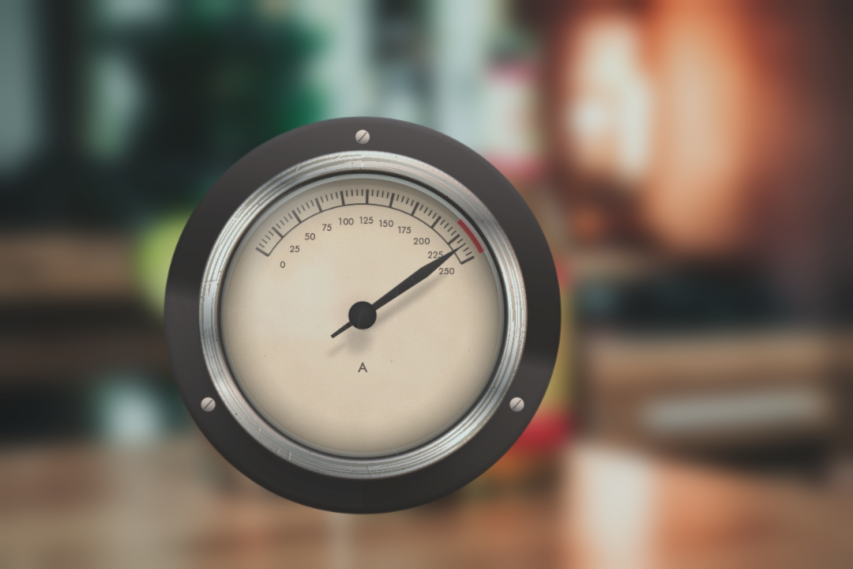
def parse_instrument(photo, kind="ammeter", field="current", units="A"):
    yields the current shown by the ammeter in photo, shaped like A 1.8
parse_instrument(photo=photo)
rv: A 235
